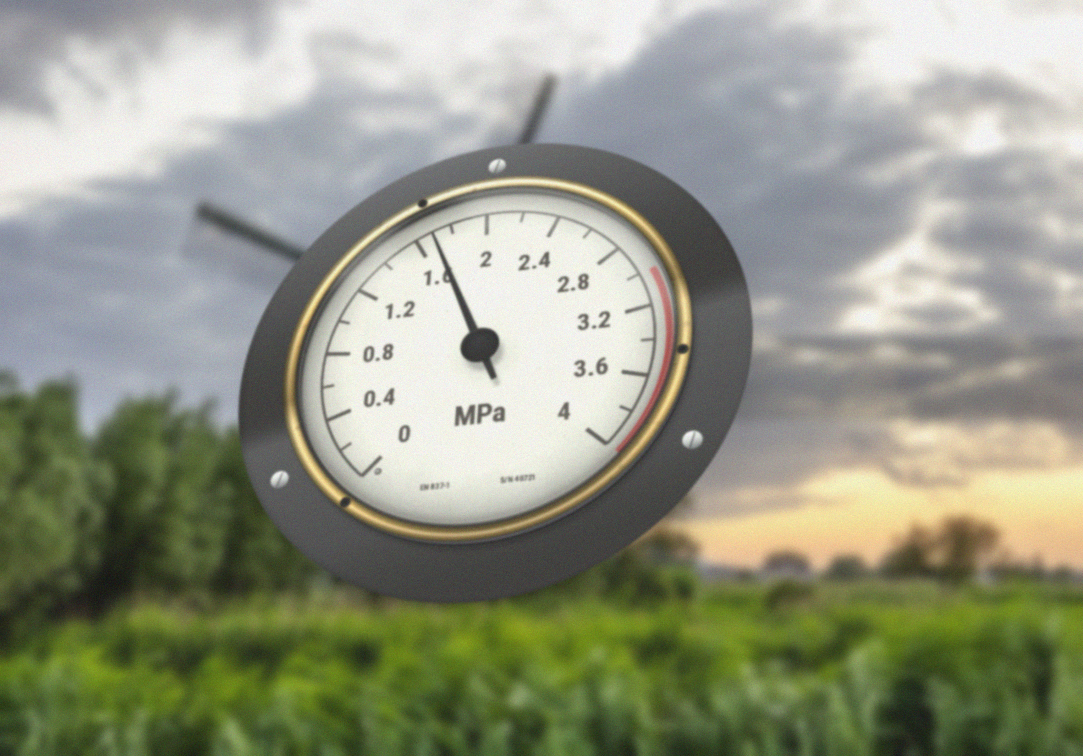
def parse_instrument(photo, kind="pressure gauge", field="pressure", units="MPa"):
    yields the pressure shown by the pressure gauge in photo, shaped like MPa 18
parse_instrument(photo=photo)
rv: MPa 1.7
